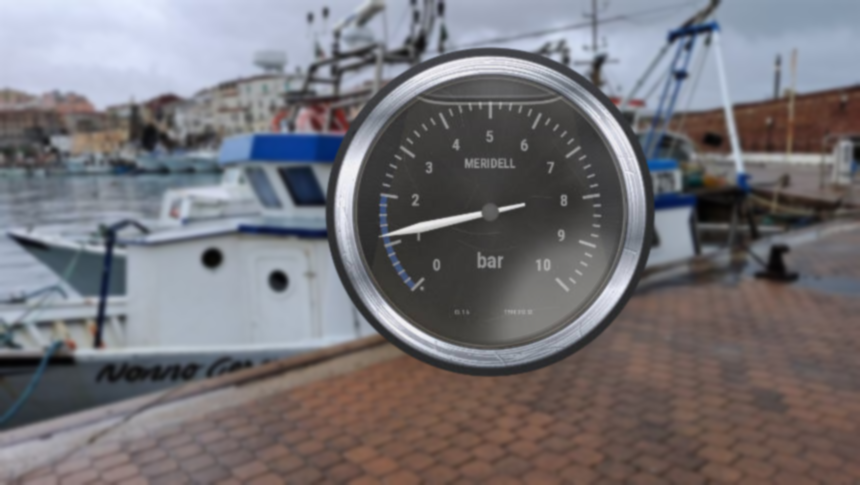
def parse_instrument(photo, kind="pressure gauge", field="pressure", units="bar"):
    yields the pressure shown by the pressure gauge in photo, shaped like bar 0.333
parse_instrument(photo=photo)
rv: bar 1.2
